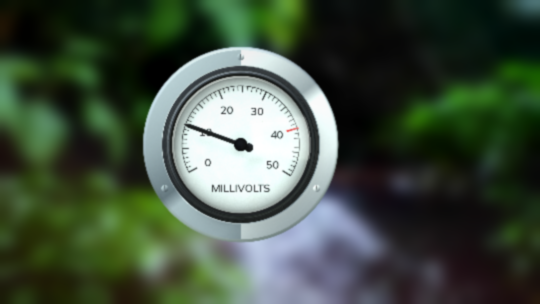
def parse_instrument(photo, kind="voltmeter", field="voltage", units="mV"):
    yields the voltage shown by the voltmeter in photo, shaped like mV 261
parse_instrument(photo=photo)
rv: mV 10
